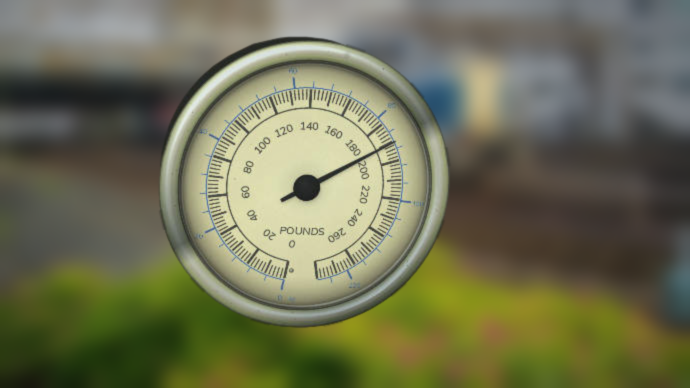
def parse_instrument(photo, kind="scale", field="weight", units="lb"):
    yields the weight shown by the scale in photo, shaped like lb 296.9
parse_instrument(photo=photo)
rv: lb 190
